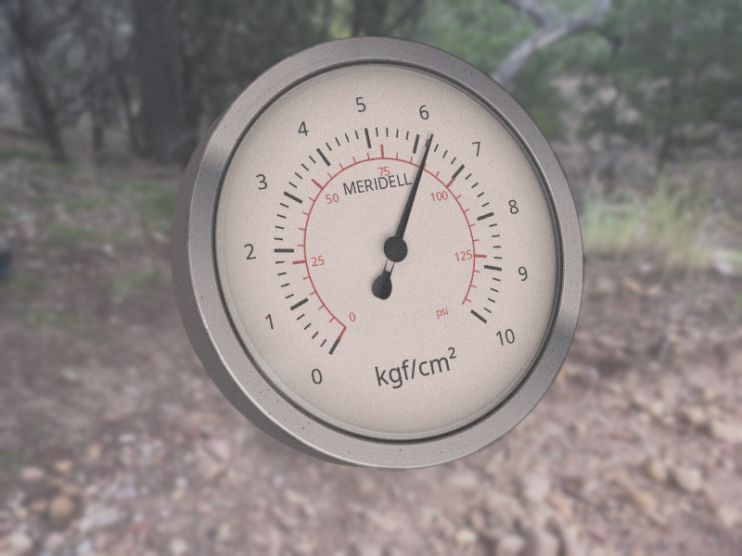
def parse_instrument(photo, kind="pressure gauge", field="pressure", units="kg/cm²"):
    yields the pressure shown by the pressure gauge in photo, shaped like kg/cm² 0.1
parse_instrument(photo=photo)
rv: kg/cm² 6.2
